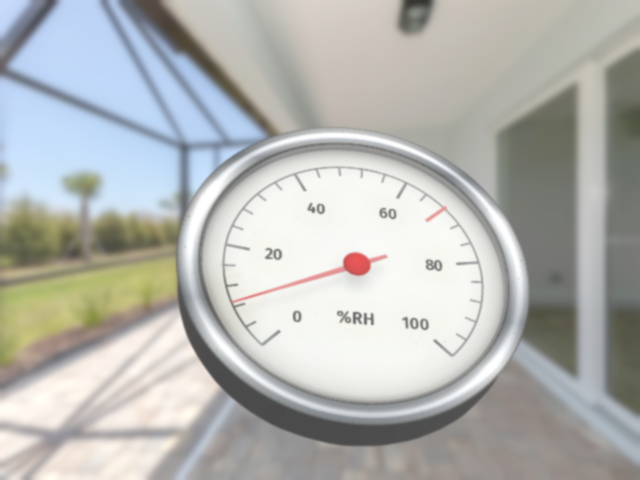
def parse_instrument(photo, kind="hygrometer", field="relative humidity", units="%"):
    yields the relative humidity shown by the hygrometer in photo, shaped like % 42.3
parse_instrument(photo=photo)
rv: % 8
